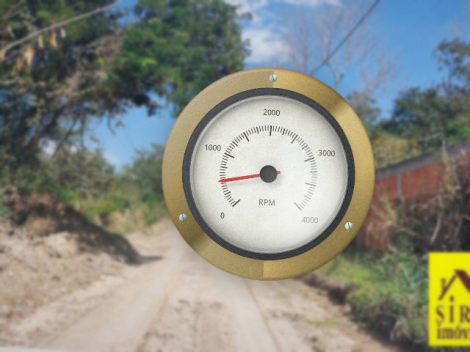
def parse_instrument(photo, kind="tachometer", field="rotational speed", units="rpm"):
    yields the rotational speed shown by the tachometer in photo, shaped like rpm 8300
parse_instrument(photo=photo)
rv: rpm 500
